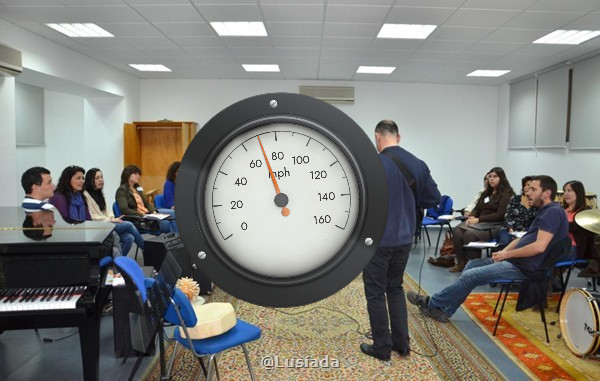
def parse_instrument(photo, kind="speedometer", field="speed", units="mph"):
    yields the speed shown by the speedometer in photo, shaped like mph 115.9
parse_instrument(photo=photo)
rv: mph 70
